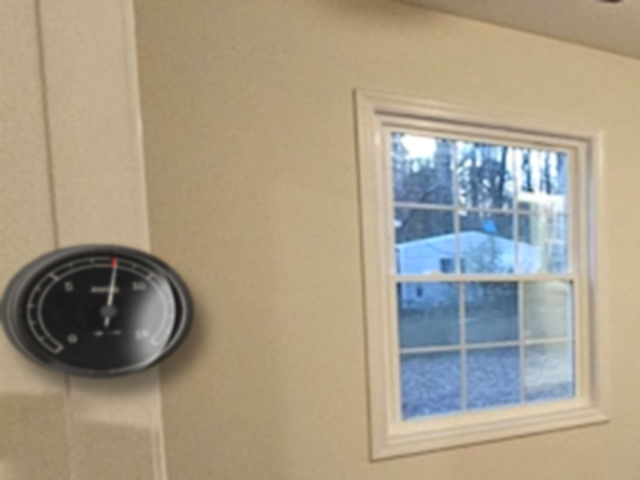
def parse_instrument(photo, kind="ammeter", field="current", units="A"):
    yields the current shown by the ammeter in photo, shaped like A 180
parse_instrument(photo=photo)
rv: A 8
